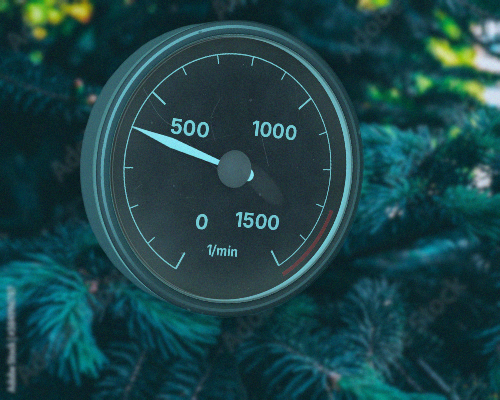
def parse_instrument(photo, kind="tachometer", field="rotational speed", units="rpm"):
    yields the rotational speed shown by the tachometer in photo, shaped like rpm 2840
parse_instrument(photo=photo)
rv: rpm 400
